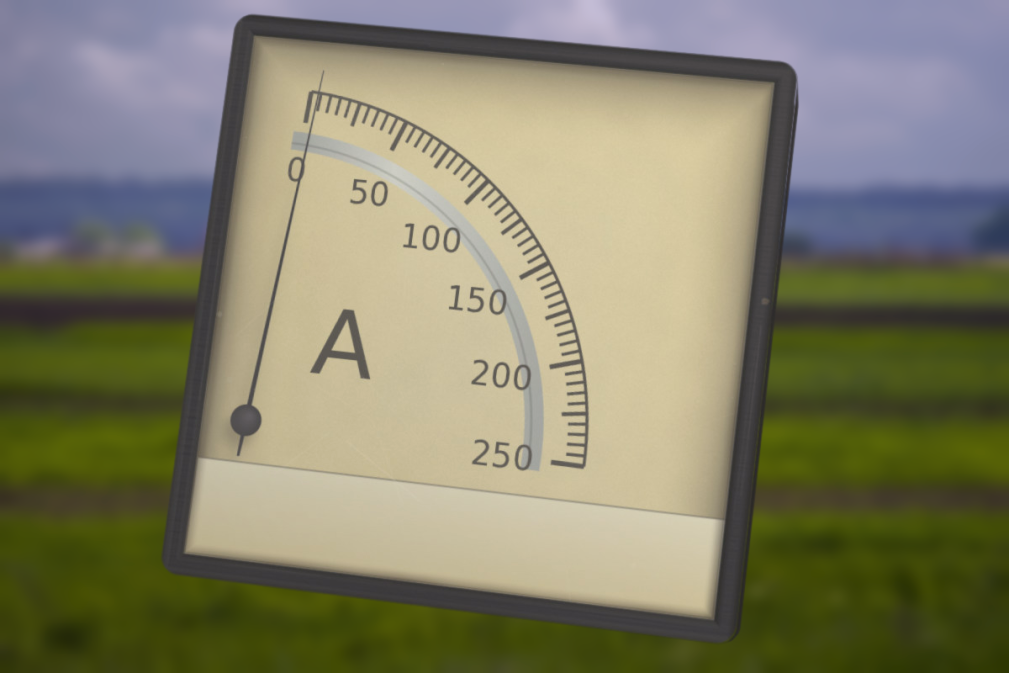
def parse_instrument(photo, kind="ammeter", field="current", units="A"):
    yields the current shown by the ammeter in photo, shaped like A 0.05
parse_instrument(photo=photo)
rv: A 5
